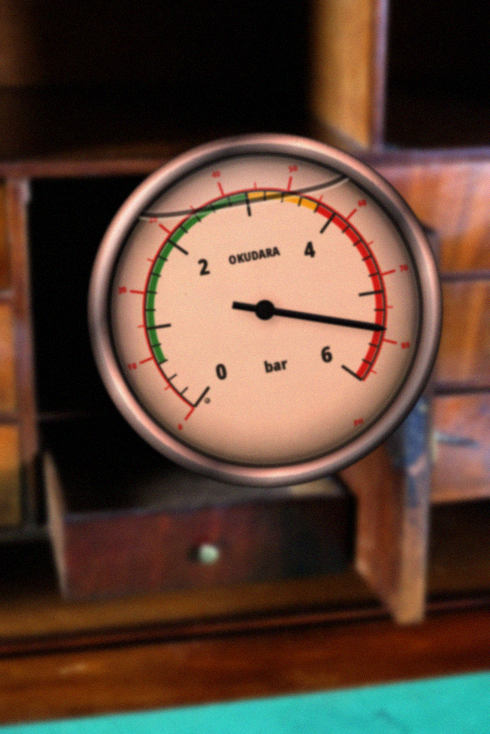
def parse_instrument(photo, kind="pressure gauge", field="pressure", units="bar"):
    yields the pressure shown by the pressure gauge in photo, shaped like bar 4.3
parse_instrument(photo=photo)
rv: bar 5.4
